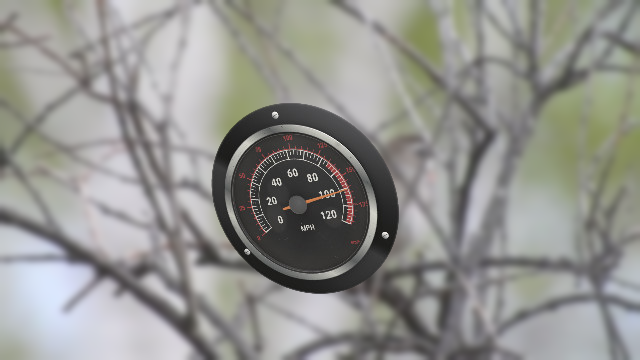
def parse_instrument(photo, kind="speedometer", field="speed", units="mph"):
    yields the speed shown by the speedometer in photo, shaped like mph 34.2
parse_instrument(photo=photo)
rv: mph 100
